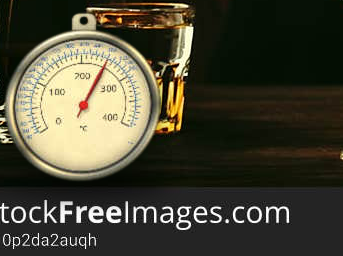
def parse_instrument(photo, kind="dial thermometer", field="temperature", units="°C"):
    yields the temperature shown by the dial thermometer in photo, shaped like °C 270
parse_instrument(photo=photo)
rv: °C 250
